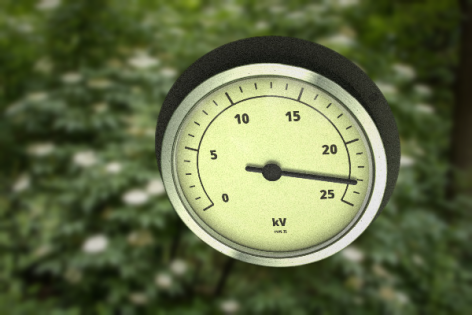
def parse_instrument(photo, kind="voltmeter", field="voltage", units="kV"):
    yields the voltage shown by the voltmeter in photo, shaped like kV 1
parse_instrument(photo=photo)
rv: kV 23
